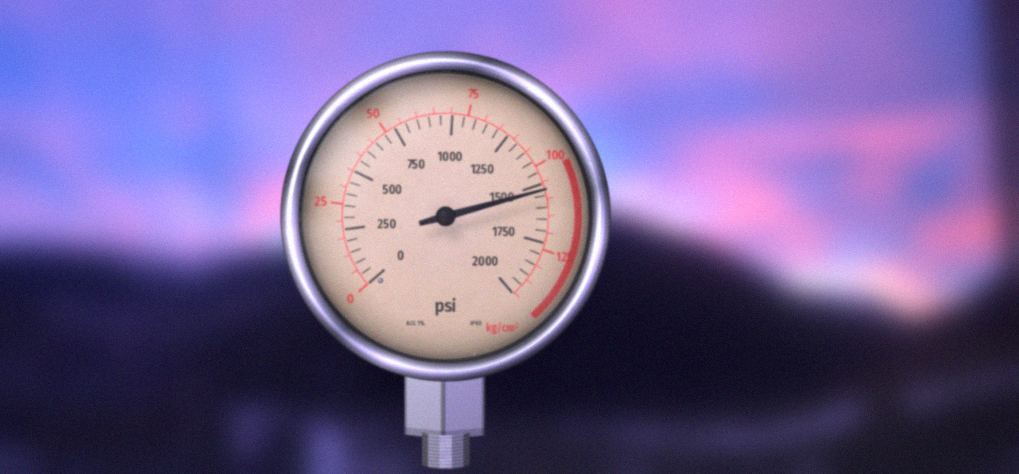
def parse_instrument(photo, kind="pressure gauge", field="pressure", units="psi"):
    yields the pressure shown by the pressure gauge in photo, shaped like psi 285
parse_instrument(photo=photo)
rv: psi 1525
